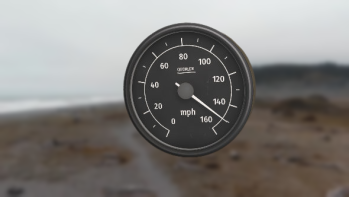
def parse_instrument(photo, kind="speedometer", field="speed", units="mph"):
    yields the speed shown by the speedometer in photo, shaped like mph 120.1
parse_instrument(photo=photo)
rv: mph 150
